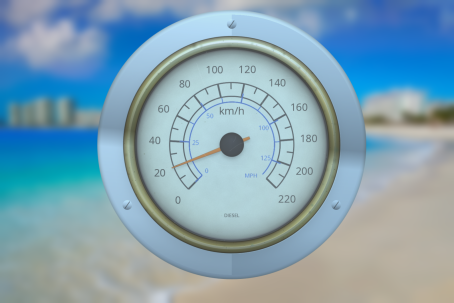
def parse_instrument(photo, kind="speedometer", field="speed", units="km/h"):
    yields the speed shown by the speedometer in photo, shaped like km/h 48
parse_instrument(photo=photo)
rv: km/h 20
